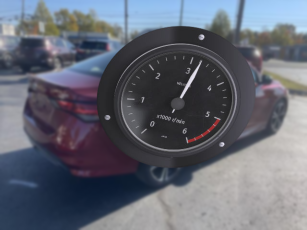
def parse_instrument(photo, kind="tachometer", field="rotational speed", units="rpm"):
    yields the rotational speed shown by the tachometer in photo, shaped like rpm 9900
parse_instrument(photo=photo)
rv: rpm 3200
